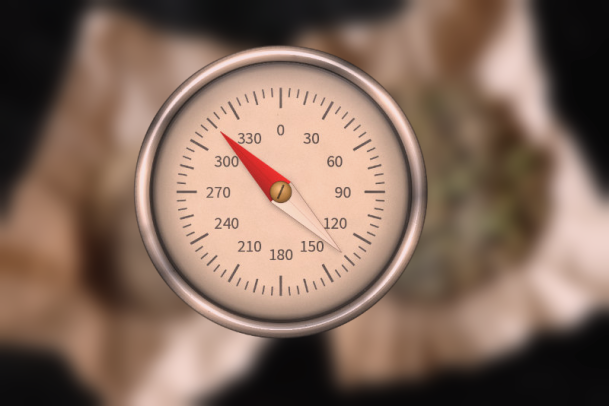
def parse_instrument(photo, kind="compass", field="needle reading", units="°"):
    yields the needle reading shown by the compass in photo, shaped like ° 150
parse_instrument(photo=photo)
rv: ° 315
